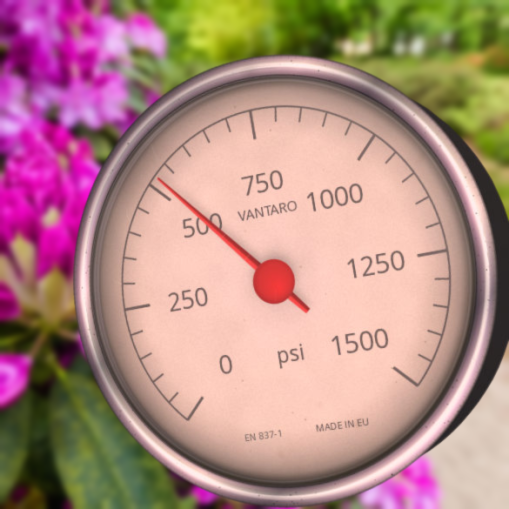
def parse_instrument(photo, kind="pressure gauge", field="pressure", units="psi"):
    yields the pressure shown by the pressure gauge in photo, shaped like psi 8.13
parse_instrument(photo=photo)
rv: psi 525
